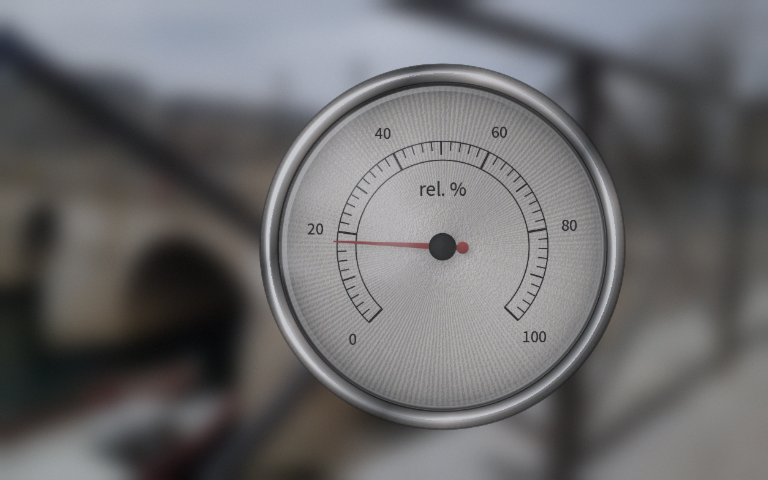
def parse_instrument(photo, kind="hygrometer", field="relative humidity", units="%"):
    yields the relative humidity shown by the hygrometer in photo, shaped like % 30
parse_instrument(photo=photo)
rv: % 18
